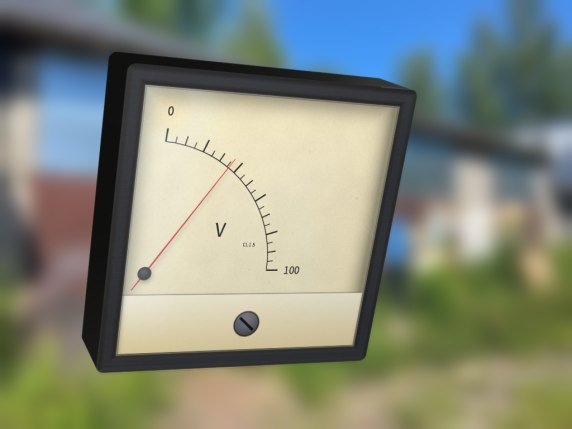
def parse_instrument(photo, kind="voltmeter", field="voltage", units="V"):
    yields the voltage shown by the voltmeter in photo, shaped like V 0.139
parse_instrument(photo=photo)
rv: V 35
